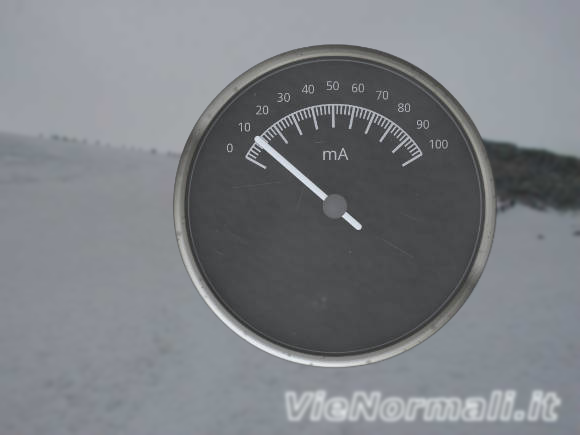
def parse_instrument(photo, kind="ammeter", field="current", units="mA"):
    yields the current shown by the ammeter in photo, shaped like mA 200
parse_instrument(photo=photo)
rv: mA 10
